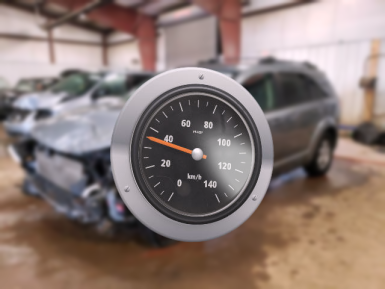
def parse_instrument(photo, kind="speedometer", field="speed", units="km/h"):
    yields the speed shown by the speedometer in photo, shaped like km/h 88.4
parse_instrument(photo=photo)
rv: km/h 35
